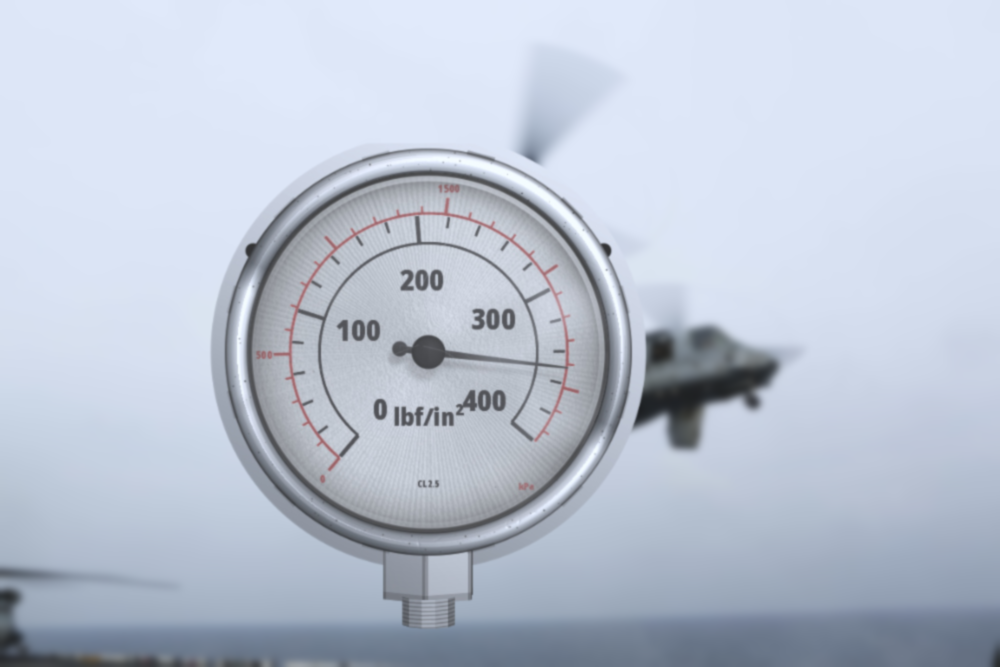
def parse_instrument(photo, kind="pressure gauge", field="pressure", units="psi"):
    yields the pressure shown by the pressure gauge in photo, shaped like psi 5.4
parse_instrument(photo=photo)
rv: psi 350
